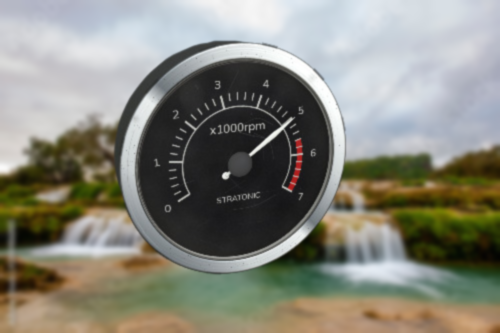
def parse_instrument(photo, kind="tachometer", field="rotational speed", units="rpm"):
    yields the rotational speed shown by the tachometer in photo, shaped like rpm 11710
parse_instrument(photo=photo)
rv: rpm 5000
